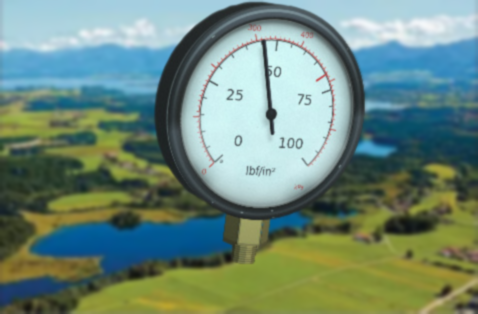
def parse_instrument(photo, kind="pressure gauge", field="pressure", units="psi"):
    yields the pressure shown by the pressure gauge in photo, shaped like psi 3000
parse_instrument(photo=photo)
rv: psi 45
